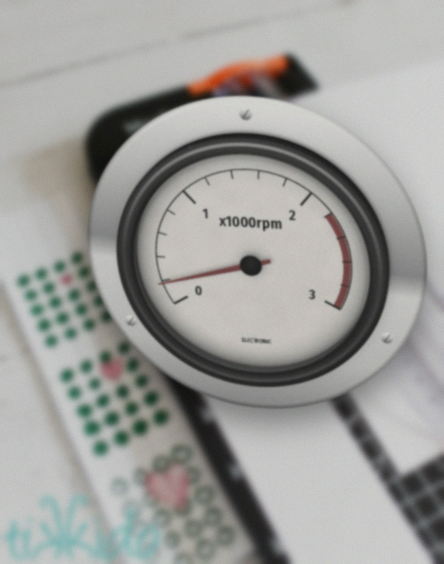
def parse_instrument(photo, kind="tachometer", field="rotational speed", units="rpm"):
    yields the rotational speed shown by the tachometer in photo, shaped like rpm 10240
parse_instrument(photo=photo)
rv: rpm 200
